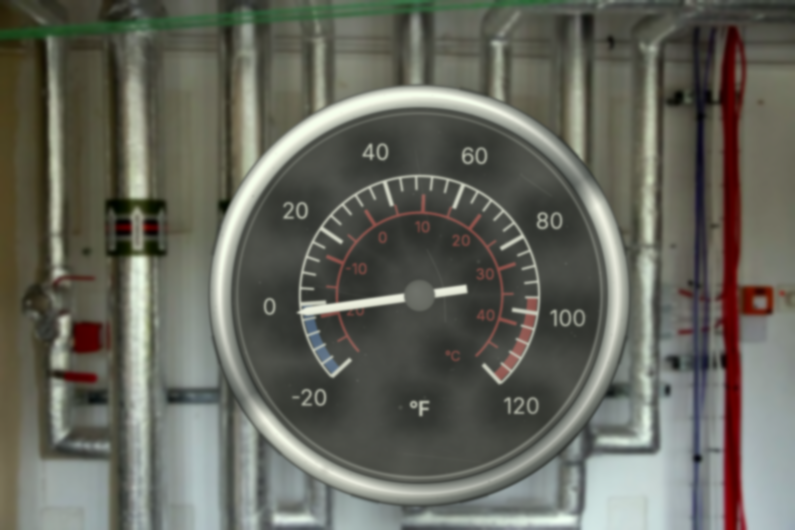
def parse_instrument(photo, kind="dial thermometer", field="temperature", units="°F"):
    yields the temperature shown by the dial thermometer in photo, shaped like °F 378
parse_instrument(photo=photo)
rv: °F -2
